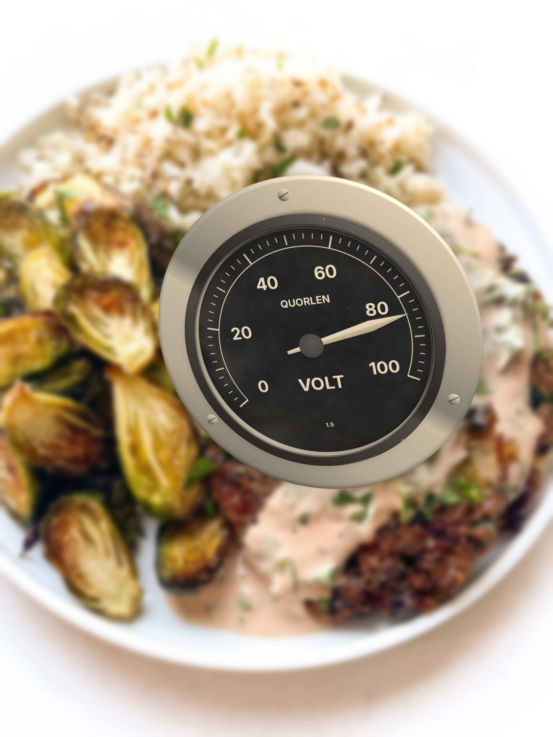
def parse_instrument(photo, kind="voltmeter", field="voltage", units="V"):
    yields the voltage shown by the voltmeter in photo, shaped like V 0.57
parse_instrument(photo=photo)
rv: V 84
